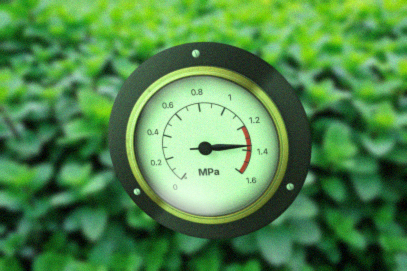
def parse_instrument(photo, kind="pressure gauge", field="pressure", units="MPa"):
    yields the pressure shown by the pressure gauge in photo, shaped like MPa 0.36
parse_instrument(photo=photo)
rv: MPa 1.35
